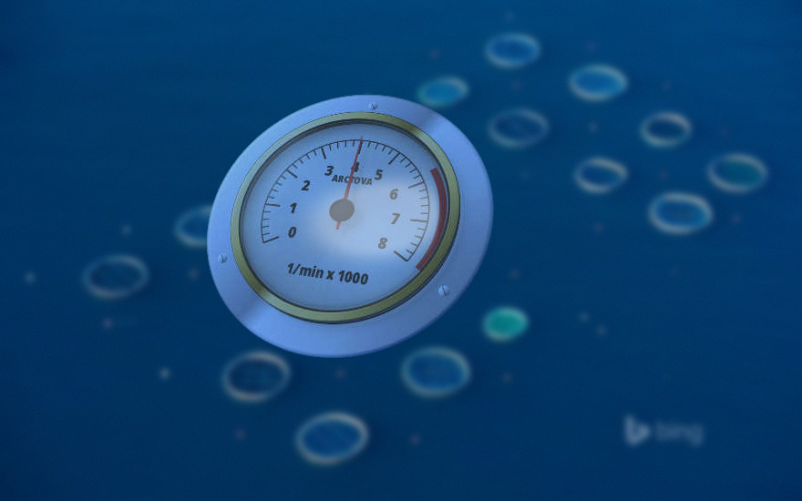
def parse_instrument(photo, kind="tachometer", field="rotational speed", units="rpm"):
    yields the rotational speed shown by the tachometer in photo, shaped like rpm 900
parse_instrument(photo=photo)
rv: rpm 4000
